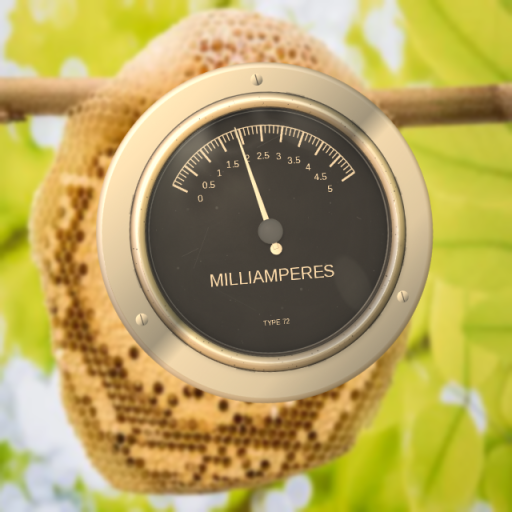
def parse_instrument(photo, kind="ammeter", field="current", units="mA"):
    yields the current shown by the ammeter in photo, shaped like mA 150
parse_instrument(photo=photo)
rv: mA 1.9
